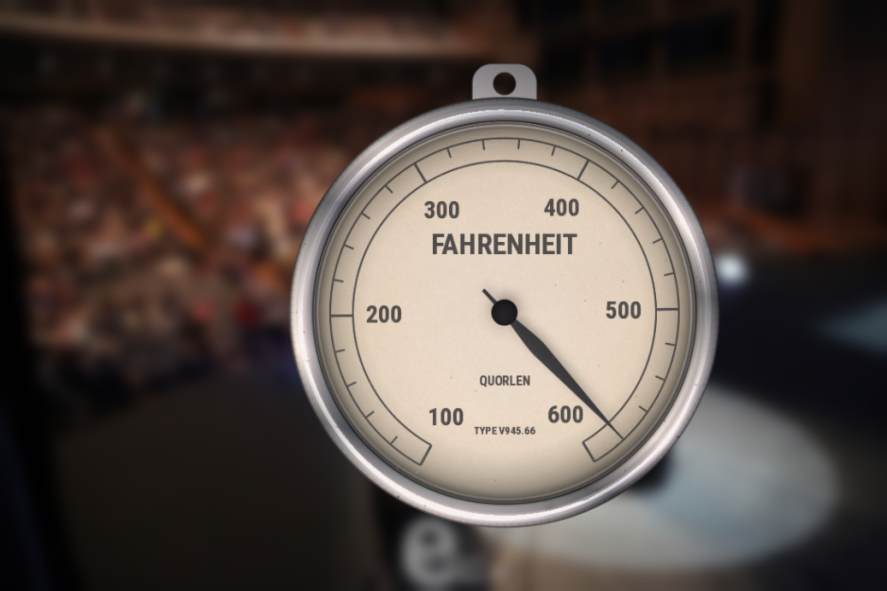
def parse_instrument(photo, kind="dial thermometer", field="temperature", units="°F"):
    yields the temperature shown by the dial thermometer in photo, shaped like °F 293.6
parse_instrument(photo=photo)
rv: °F 580
